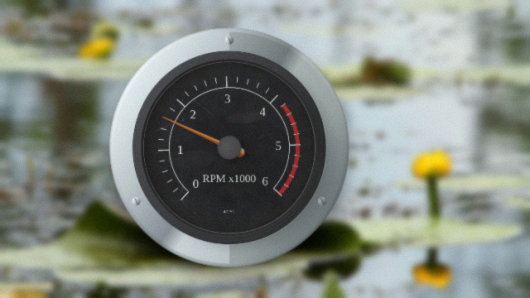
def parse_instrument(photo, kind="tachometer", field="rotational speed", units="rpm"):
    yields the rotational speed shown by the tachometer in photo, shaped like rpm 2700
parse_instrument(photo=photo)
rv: rpm 1600
